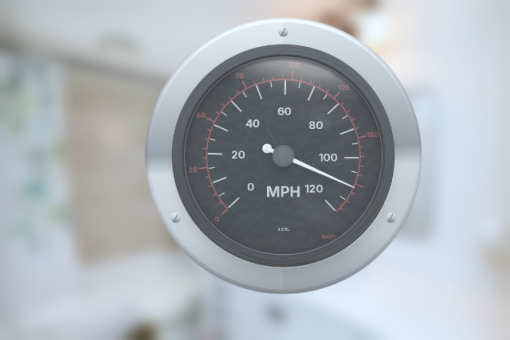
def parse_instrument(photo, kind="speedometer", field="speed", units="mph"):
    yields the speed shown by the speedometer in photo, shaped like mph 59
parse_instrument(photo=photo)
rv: mph 110
